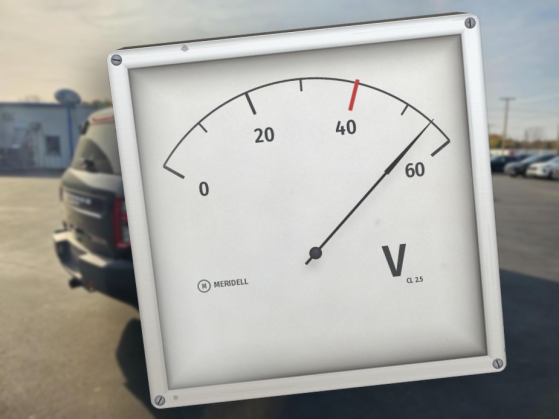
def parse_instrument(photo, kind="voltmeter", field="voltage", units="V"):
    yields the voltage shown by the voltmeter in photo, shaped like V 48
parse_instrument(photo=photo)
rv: V 55
